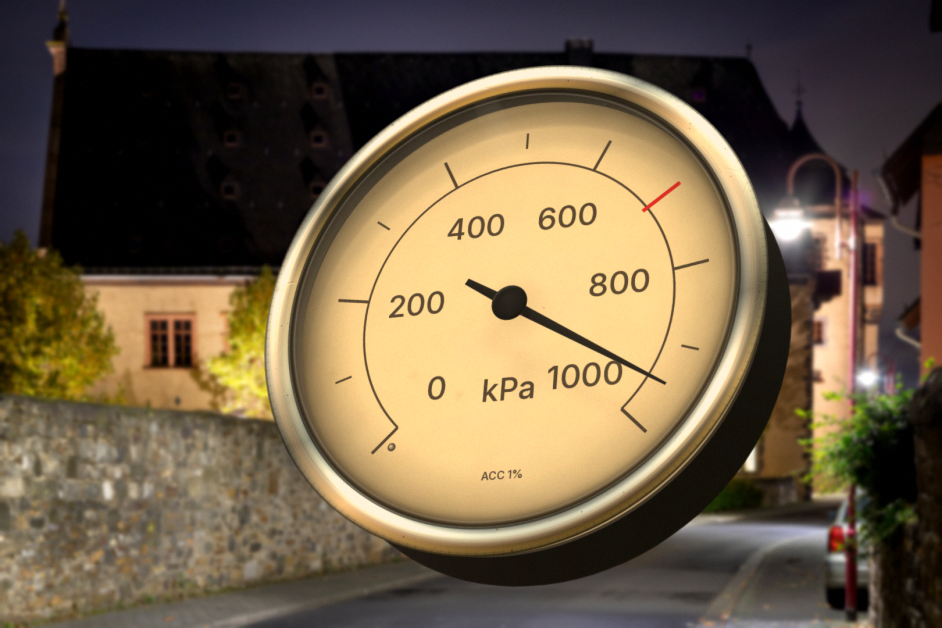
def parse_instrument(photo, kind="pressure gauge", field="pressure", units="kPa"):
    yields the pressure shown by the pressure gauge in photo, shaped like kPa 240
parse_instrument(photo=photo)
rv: kPa 950
